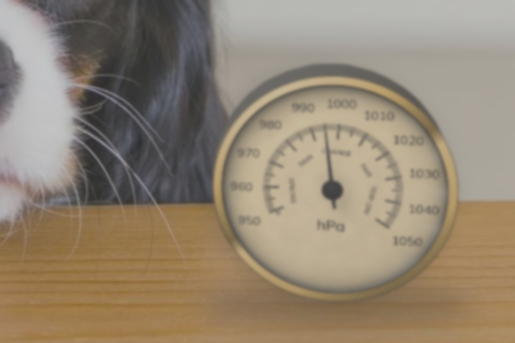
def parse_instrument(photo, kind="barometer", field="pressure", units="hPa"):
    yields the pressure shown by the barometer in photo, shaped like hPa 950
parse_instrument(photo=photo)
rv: hPa 995
